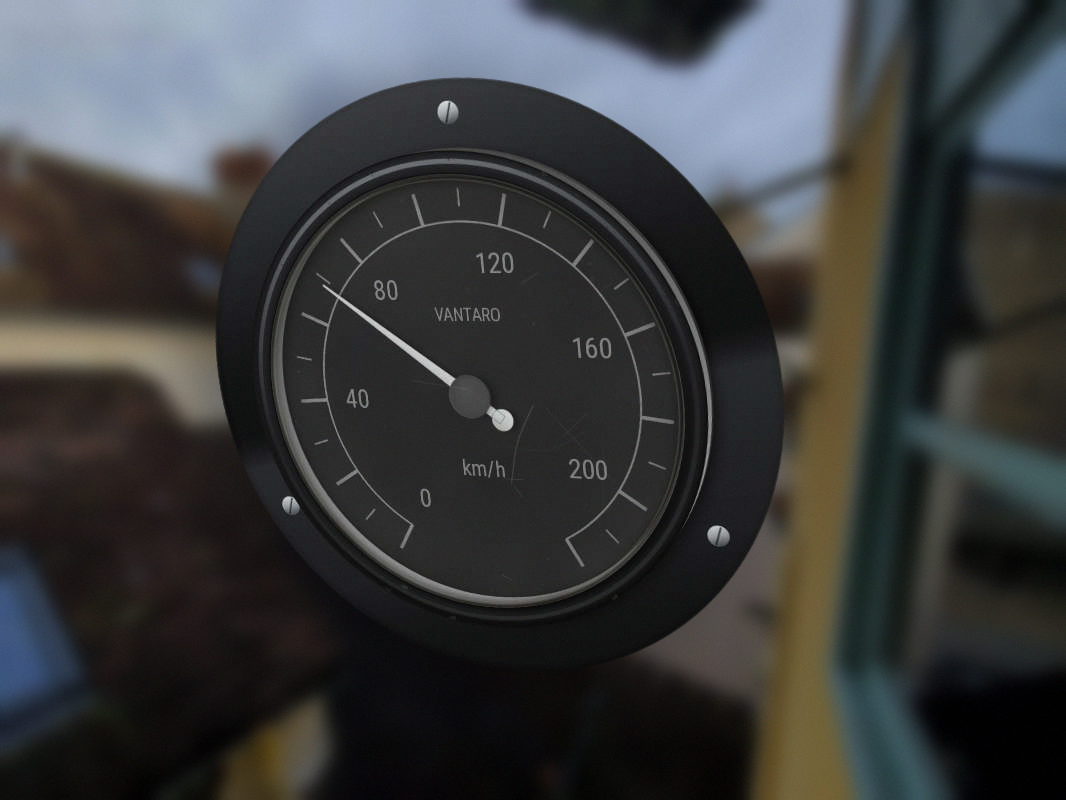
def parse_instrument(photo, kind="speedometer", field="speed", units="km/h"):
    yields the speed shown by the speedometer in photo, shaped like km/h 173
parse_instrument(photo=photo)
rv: km/h 70
